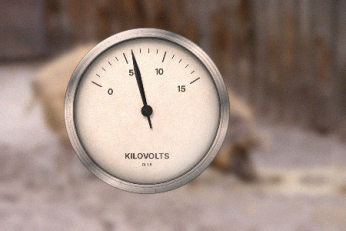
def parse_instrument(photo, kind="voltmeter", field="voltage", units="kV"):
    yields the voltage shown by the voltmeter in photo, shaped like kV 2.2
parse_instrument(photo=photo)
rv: kV 6
